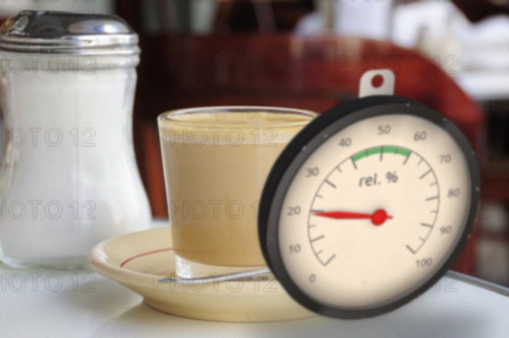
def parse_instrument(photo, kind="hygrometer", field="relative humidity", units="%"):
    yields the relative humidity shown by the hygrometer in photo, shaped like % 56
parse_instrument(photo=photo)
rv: % 20
